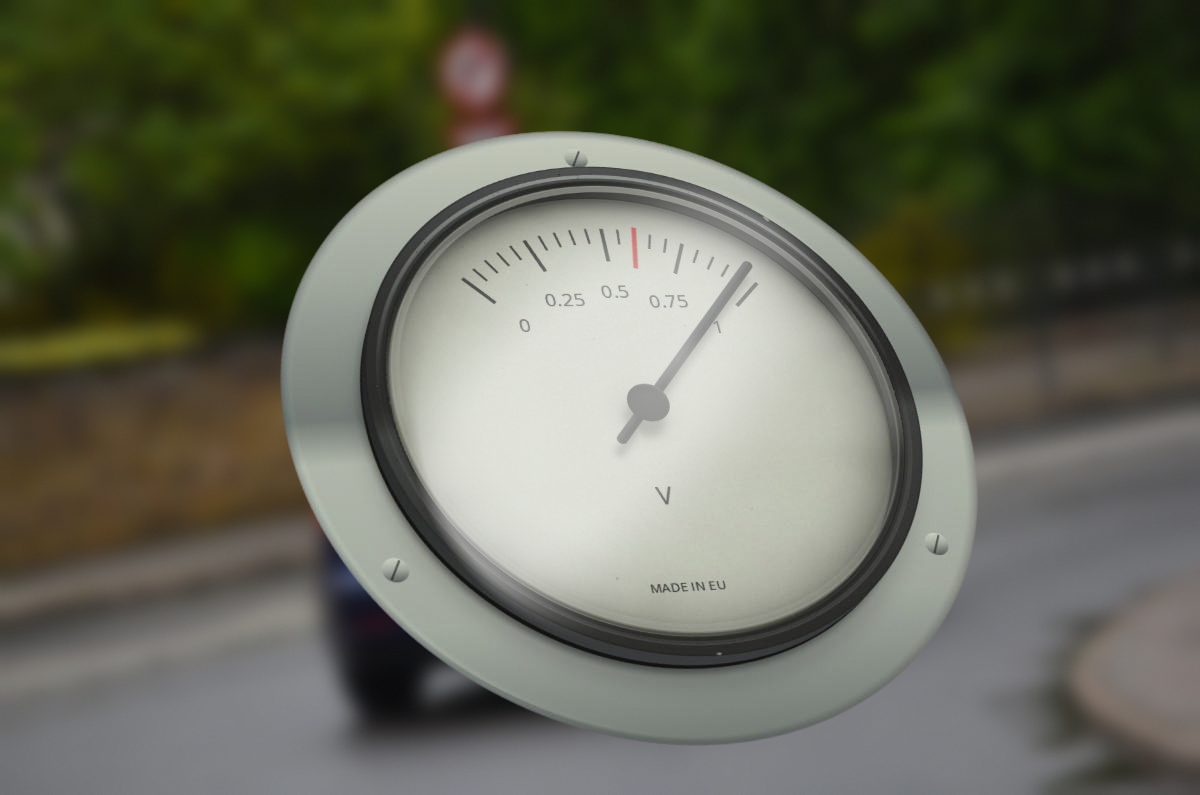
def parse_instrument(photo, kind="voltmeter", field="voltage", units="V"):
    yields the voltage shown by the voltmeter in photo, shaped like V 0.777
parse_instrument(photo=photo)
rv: V 0.95
